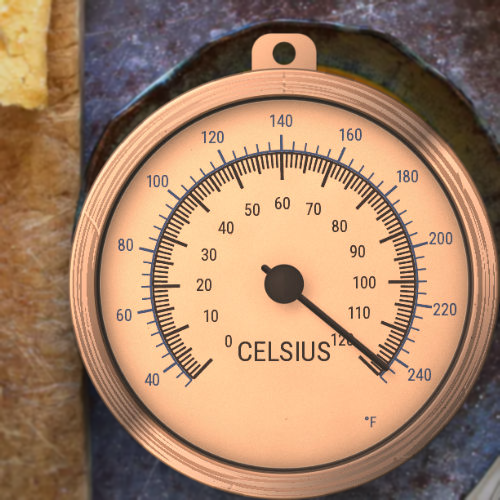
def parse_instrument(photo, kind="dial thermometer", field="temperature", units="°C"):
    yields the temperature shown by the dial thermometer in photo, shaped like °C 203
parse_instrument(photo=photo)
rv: °C 118
